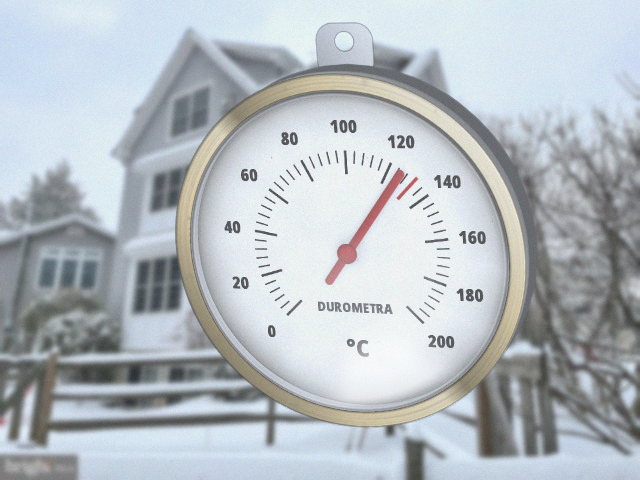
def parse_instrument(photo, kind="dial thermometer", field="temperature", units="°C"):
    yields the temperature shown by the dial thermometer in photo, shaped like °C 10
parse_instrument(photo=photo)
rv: °C 126
